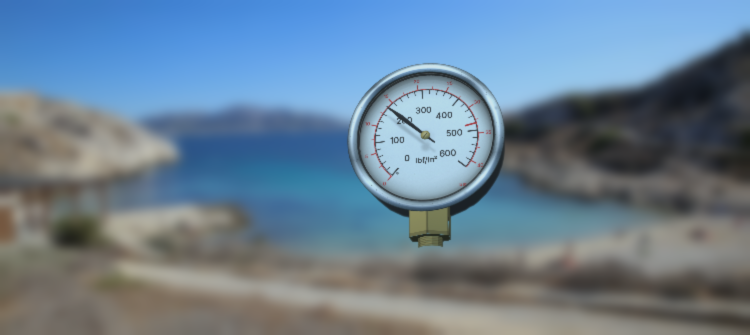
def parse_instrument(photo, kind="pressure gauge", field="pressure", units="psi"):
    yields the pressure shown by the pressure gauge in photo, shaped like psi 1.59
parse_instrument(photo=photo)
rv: psi 200
